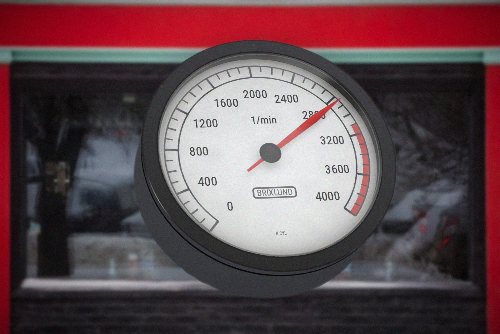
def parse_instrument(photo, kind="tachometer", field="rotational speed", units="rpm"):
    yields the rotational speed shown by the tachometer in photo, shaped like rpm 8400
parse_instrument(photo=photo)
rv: rpm 2850
